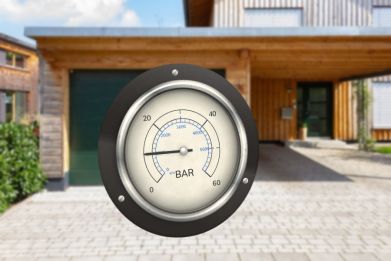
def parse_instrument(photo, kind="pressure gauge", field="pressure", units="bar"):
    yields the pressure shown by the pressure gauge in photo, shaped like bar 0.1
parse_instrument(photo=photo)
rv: bar 10
